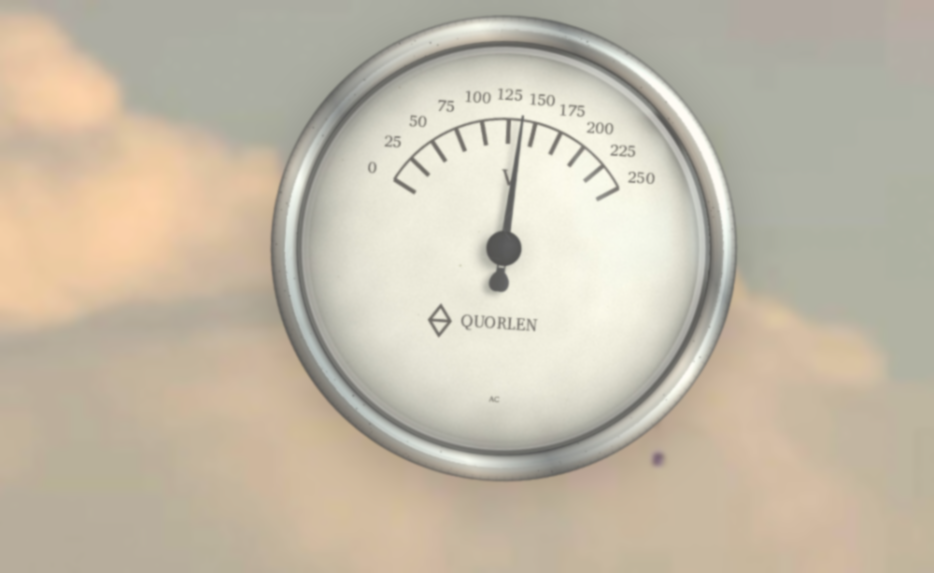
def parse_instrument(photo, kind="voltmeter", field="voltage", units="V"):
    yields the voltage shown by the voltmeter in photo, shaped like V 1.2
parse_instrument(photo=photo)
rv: V 137.5
